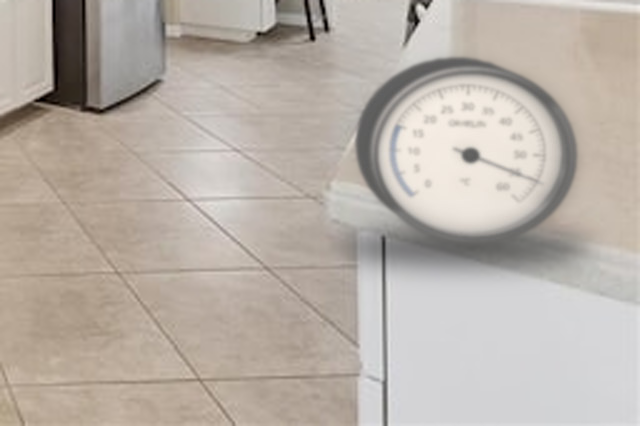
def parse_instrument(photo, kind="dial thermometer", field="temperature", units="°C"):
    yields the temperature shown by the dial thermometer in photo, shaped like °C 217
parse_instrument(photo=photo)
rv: °C 55
